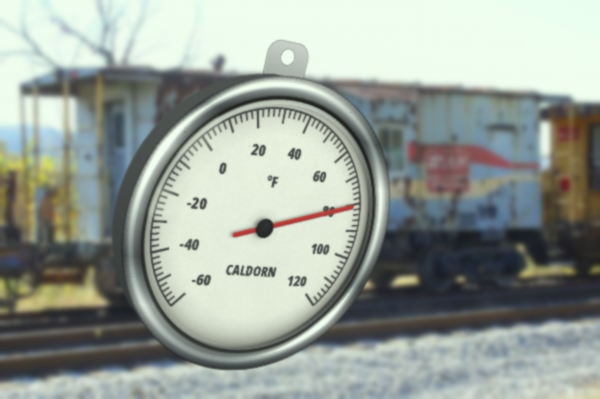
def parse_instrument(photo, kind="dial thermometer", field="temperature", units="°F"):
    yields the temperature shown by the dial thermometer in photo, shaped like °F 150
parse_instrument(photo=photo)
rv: °F 80
